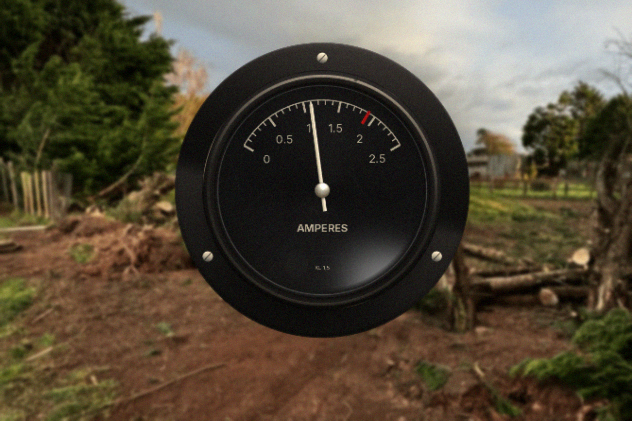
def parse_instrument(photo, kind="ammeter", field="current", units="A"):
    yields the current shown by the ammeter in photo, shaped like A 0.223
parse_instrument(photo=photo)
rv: A 1.1
